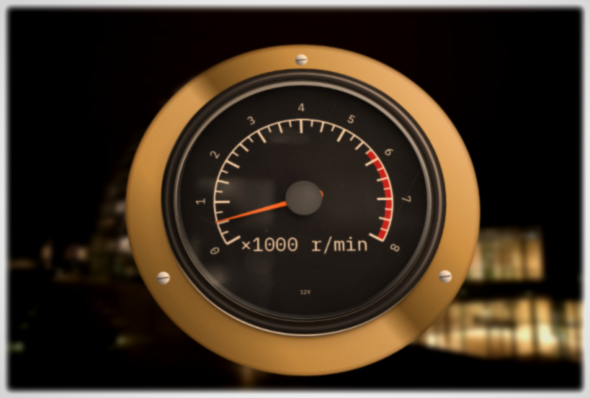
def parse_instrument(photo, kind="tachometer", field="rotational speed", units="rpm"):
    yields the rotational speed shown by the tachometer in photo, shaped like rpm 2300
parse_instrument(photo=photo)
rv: rpm 500
